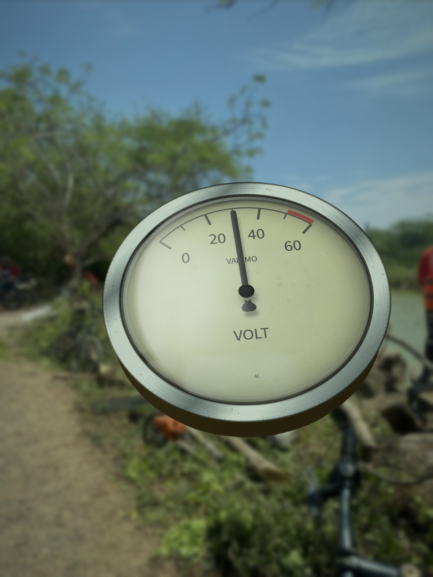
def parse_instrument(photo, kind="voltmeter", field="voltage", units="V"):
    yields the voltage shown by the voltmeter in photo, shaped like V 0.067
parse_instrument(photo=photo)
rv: V 30
